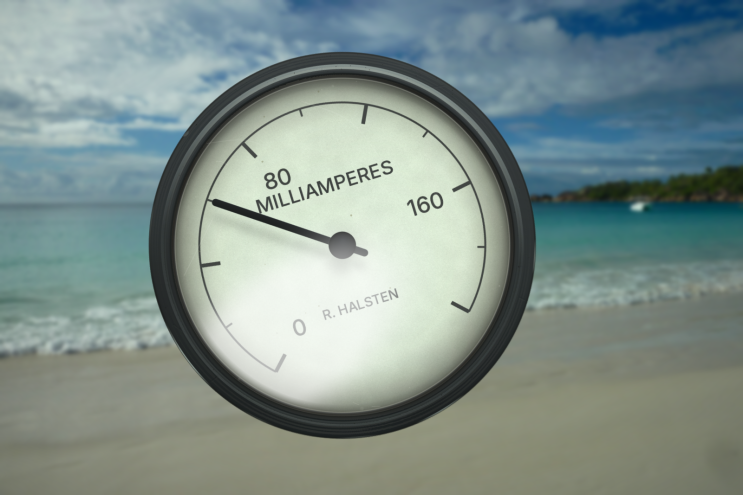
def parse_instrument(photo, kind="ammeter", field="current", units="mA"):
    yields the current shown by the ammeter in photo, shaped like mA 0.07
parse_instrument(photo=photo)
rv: mA 60
